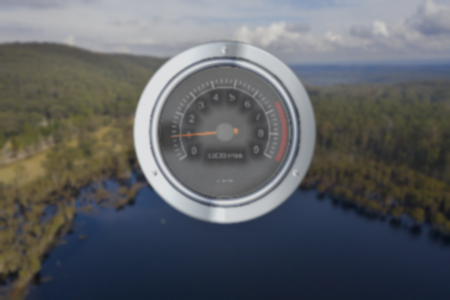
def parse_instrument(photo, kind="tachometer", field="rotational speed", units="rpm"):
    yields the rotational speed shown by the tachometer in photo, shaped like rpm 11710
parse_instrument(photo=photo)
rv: rpm 1000
